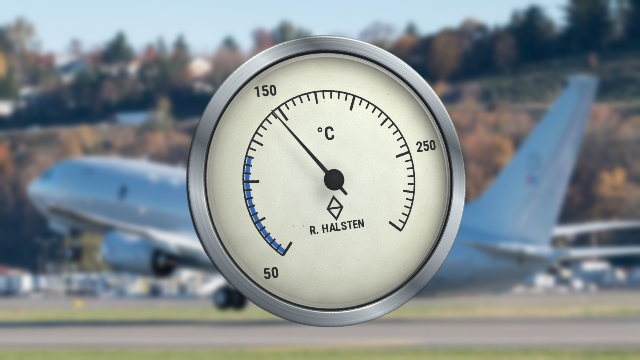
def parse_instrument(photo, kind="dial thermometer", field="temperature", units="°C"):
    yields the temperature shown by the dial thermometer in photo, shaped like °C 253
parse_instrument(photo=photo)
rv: °C 145
